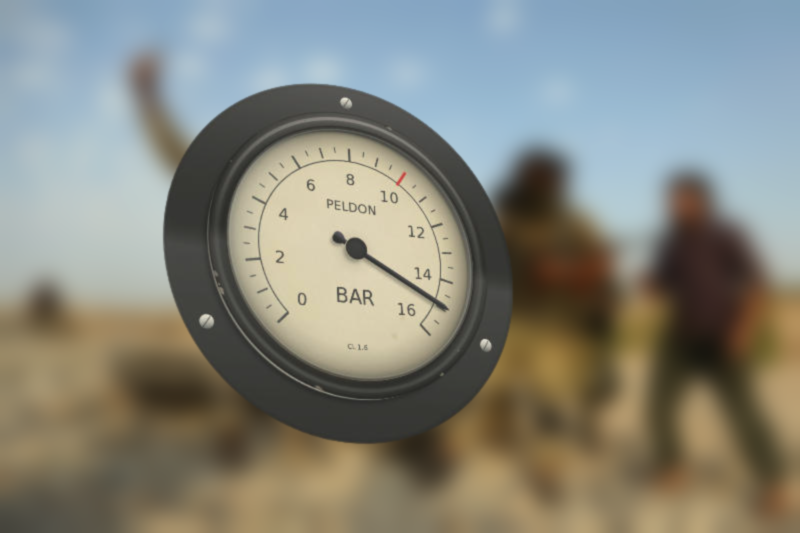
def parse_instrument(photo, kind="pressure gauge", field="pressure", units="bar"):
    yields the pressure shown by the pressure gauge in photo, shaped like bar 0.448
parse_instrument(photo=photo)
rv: bar 15
